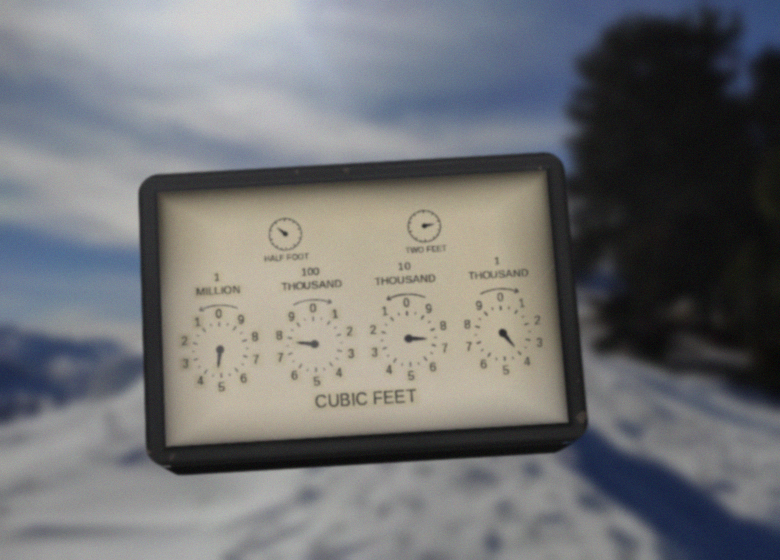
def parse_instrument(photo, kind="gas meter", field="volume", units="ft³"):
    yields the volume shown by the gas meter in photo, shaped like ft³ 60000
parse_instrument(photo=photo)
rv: ft³ 477400
